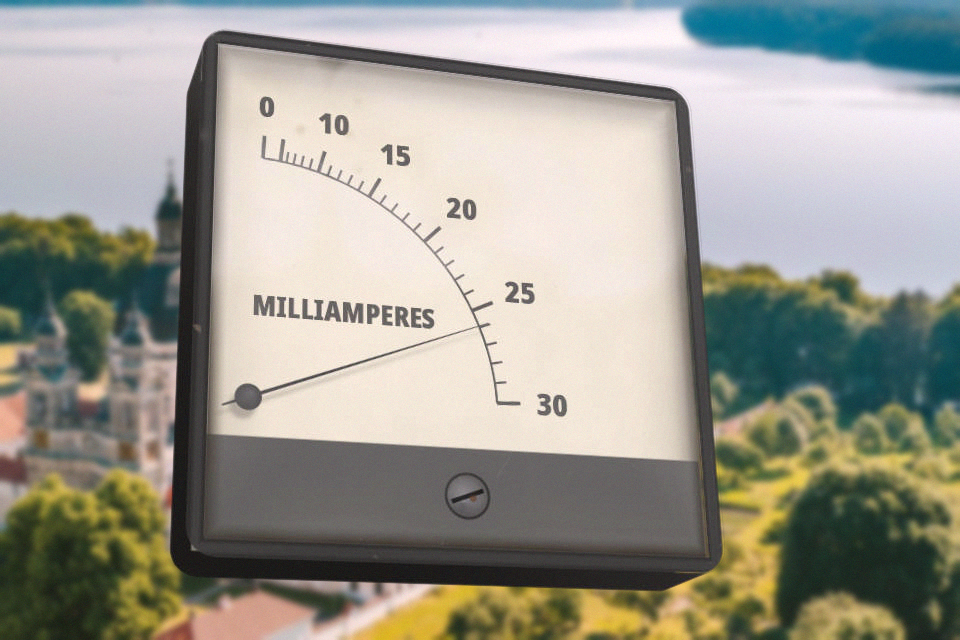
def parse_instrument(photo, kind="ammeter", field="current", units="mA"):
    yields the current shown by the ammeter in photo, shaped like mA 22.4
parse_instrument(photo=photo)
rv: mA 26
